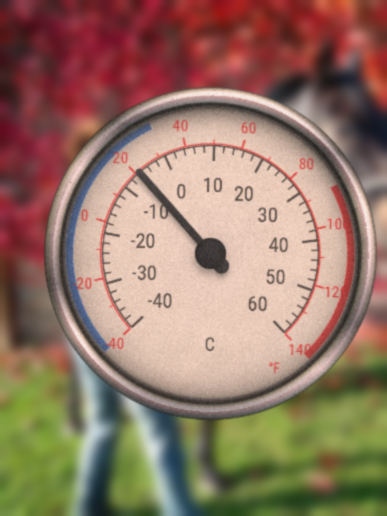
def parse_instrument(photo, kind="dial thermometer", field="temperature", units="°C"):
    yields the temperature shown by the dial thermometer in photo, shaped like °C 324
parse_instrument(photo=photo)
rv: °C -6
